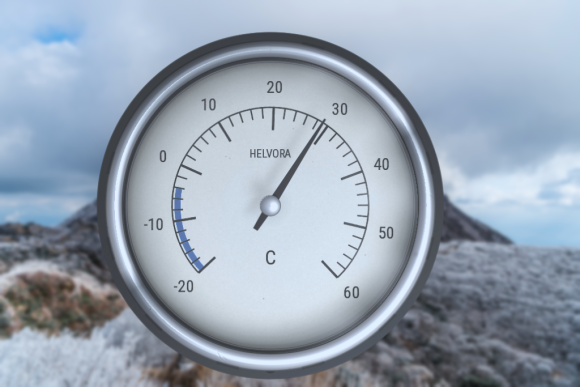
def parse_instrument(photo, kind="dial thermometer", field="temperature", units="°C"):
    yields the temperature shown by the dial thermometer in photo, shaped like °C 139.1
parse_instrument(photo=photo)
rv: °C 29
